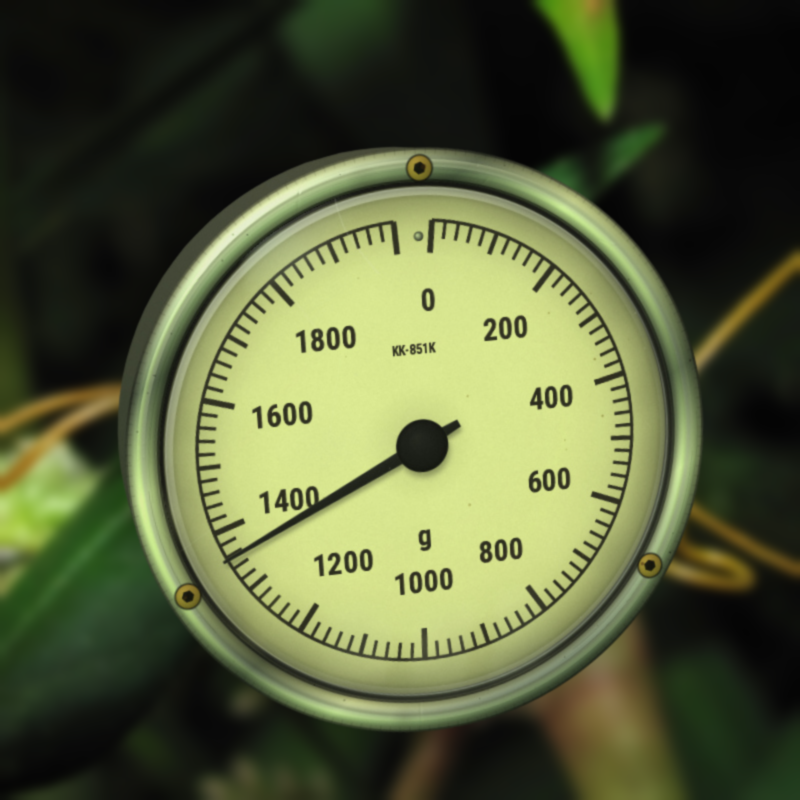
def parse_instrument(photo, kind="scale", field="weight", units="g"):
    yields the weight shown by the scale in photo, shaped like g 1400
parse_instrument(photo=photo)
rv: g 1360
